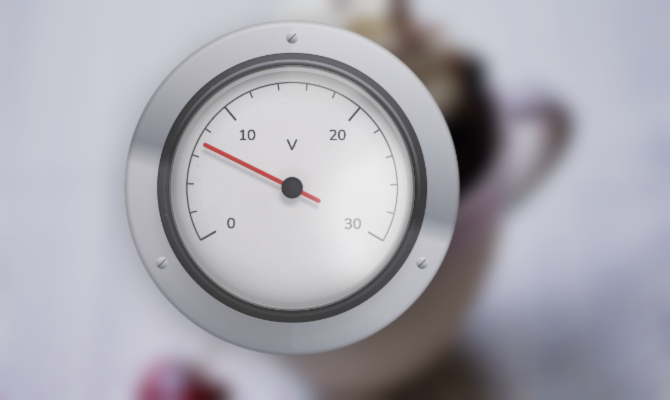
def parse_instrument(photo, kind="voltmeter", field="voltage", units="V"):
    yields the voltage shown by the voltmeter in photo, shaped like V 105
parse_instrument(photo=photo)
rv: V 7
